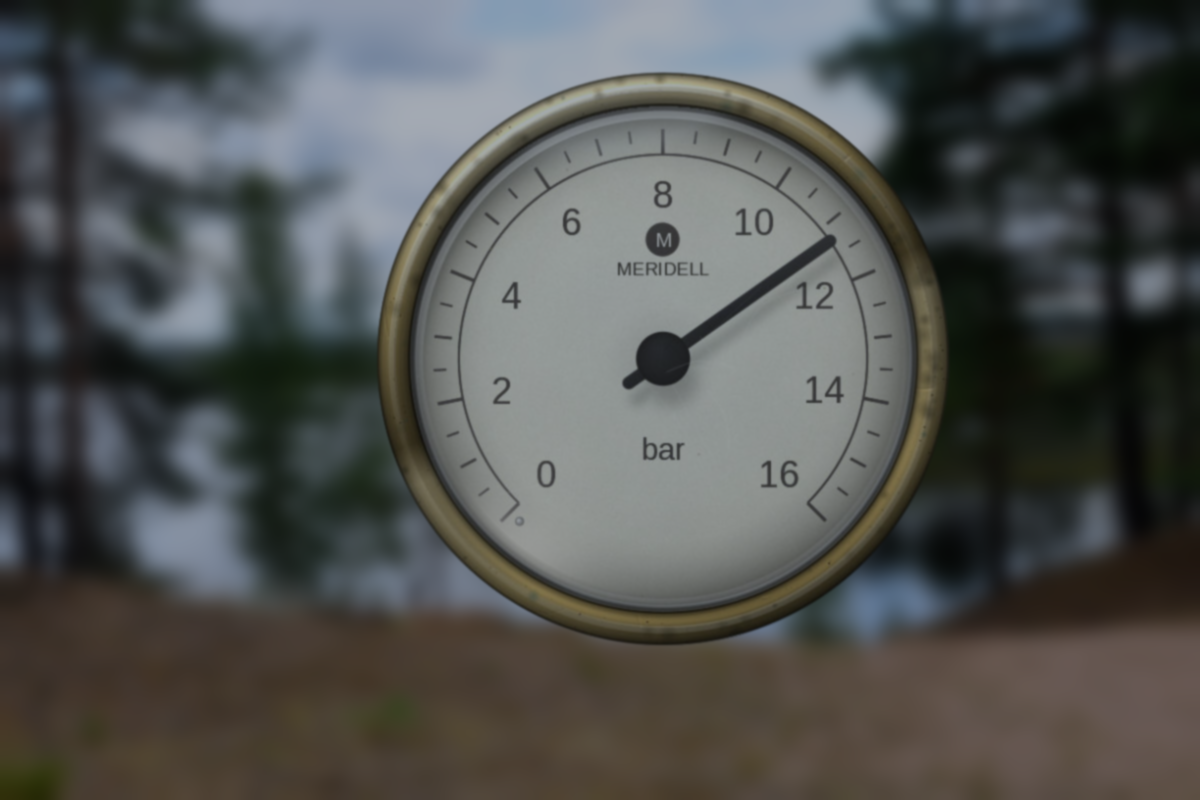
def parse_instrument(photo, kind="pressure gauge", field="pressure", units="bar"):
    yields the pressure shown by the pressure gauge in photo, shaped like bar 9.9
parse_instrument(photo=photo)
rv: bar 11.25
